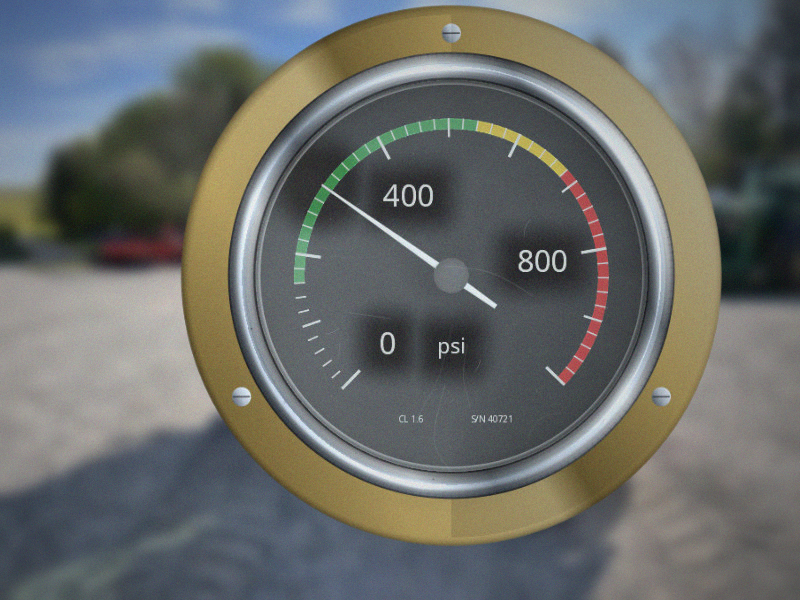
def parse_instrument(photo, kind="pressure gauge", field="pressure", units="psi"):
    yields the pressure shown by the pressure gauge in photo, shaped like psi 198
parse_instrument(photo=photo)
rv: psi 300
